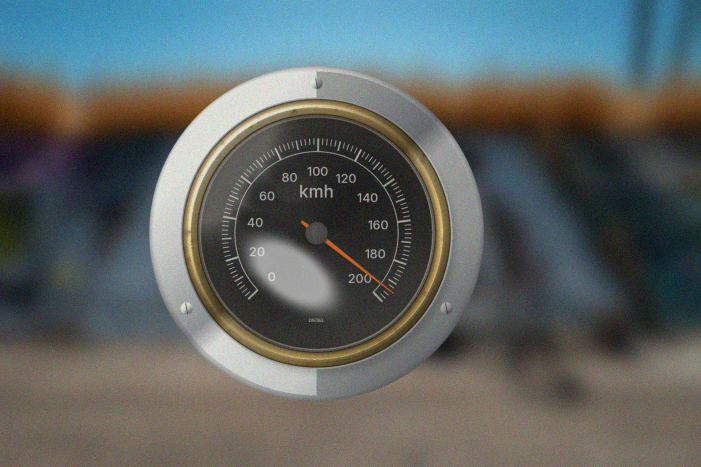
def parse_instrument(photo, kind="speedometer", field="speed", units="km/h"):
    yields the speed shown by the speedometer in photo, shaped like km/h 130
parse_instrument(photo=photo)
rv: km/h 194
